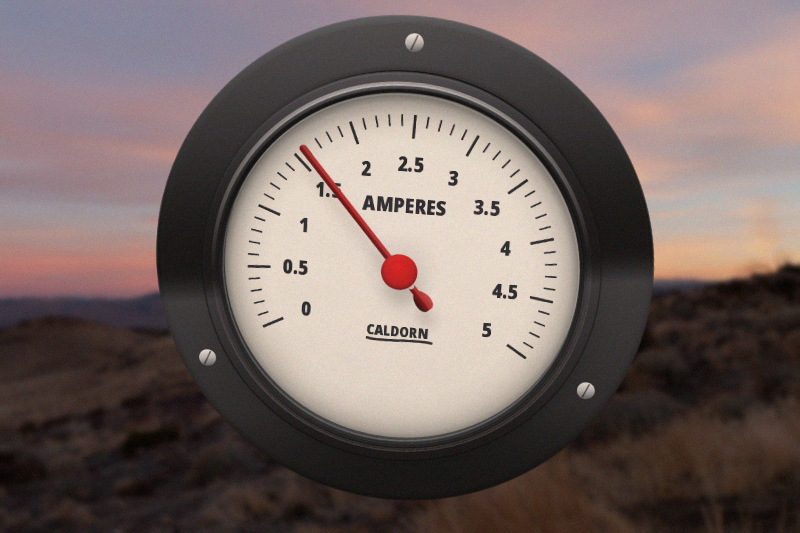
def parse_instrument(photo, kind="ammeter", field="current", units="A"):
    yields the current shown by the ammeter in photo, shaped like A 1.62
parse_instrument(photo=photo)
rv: A 1.6
